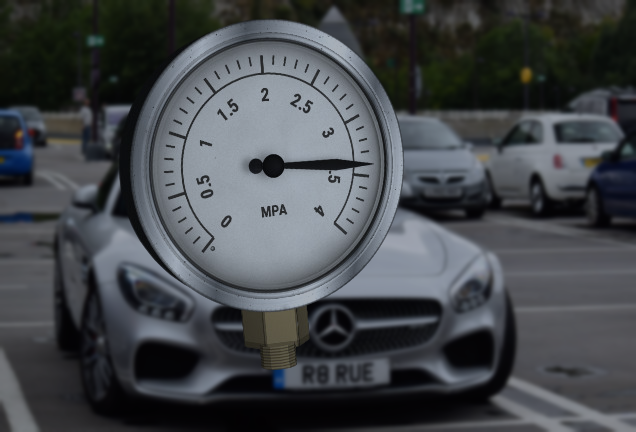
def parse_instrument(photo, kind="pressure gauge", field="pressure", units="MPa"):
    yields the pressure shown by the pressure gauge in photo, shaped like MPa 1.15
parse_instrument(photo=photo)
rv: MPa 3.4
